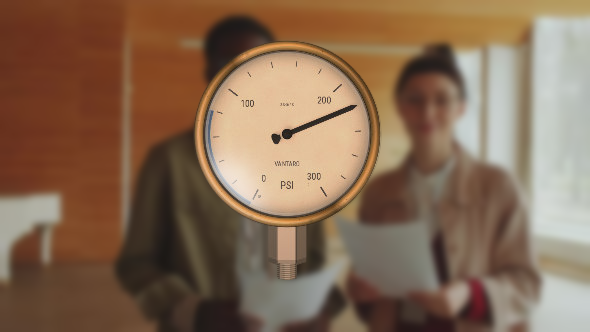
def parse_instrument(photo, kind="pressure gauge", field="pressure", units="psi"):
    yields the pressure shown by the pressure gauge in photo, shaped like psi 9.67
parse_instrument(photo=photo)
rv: psi 220
